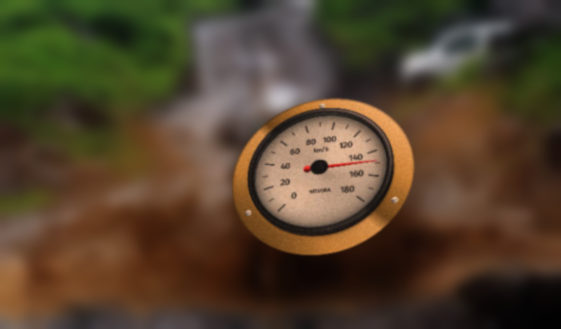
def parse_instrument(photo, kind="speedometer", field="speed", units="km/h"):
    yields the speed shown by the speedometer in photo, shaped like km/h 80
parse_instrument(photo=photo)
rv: km/h 150
